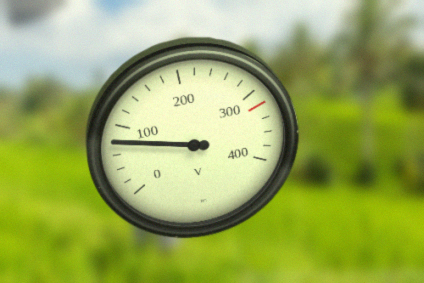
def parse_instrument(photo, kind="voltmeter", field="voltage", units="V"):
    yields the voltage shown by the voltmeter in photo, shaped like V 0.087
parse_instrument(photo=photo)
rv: V 80
